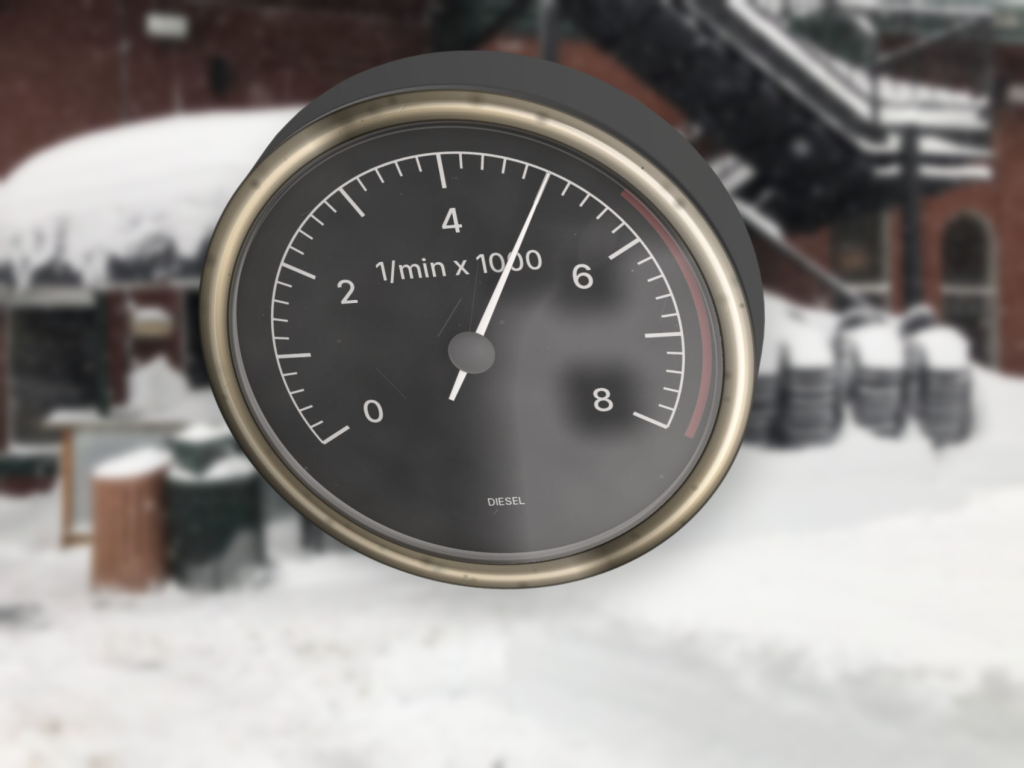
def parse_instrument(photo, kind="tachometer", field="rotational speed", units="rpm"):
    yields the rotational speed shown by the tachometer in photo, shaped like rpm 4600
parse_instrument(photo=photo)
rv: rpm 5000
